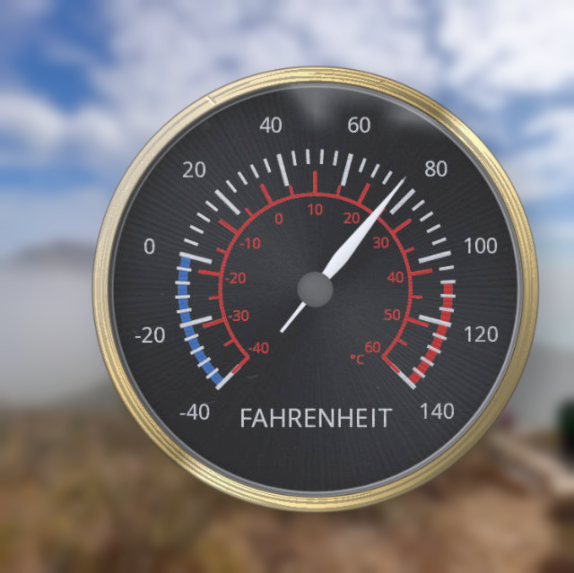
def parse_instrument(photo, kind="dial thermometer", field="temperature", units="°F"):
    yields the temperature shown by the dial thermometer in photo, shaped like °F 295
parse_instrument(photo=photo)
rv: °F 76
